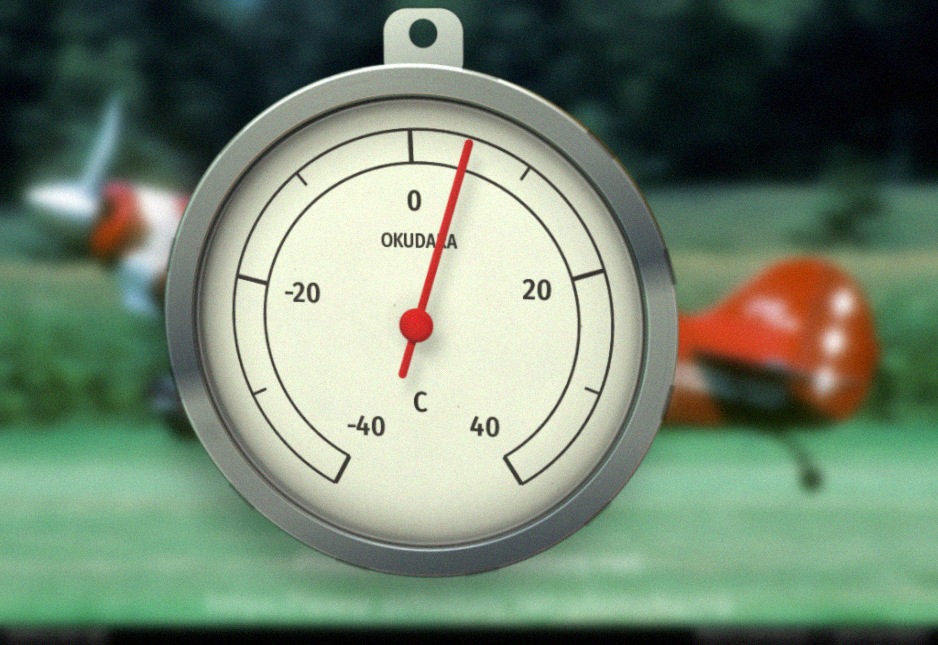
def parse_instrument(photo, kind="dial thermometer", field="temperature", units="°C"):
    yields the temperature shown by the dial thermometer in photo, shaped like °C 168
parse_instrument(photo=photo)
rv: °C 5
